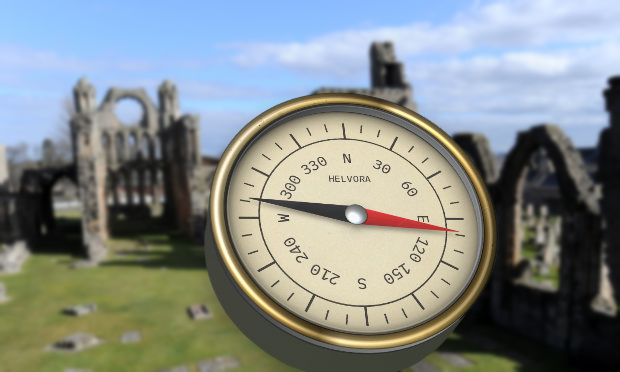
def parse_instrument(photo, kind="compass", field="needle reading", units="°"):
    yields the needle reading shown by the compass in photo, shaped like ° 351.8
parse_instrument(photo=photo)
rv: ° 100
